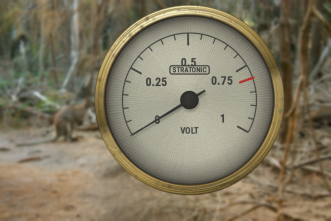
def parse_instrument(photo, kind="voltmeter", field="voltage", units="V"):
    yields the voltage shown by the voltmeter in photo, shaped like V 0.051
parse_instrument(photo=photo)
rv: V 0
